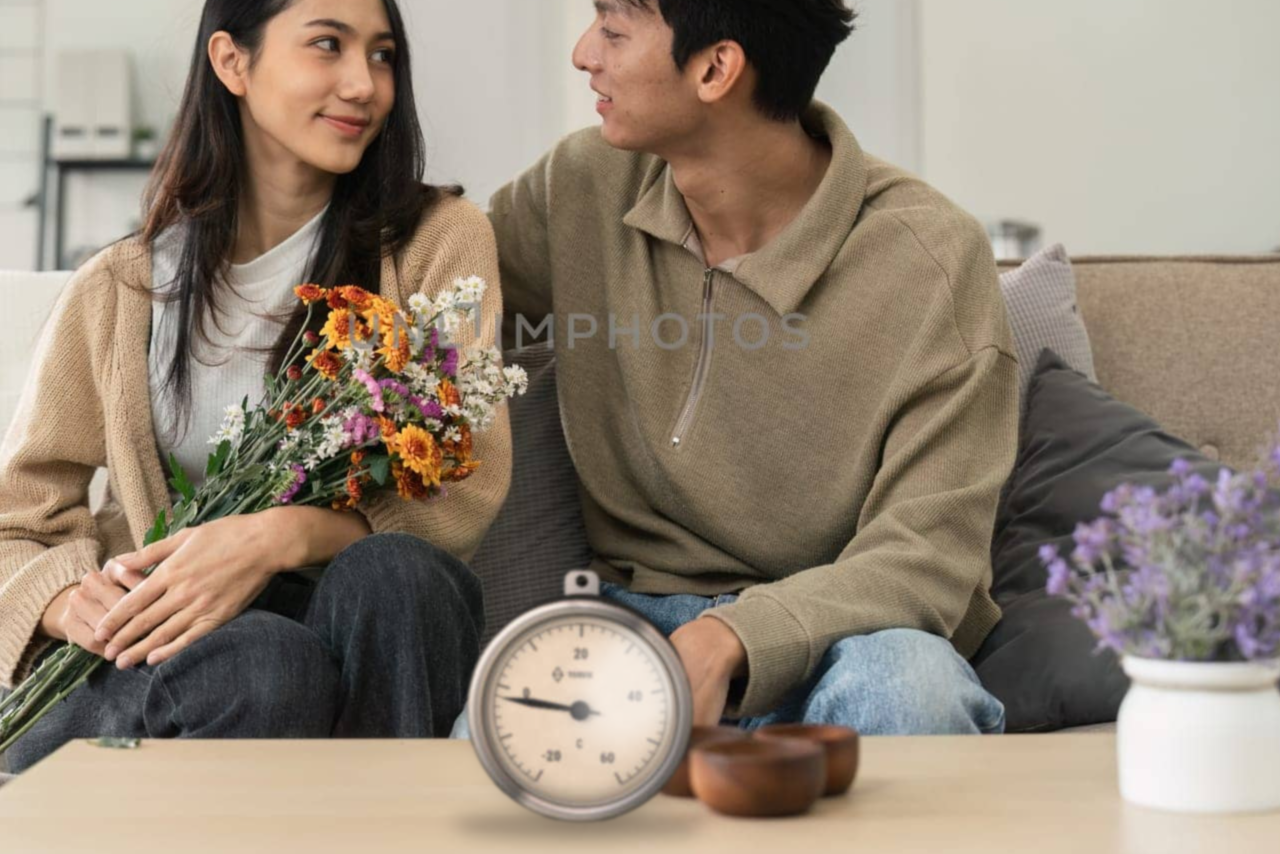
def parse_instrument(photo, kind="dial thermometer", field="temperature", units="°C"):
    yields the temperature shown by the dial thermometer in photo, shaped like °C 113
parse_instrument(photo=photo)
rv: °C -2
